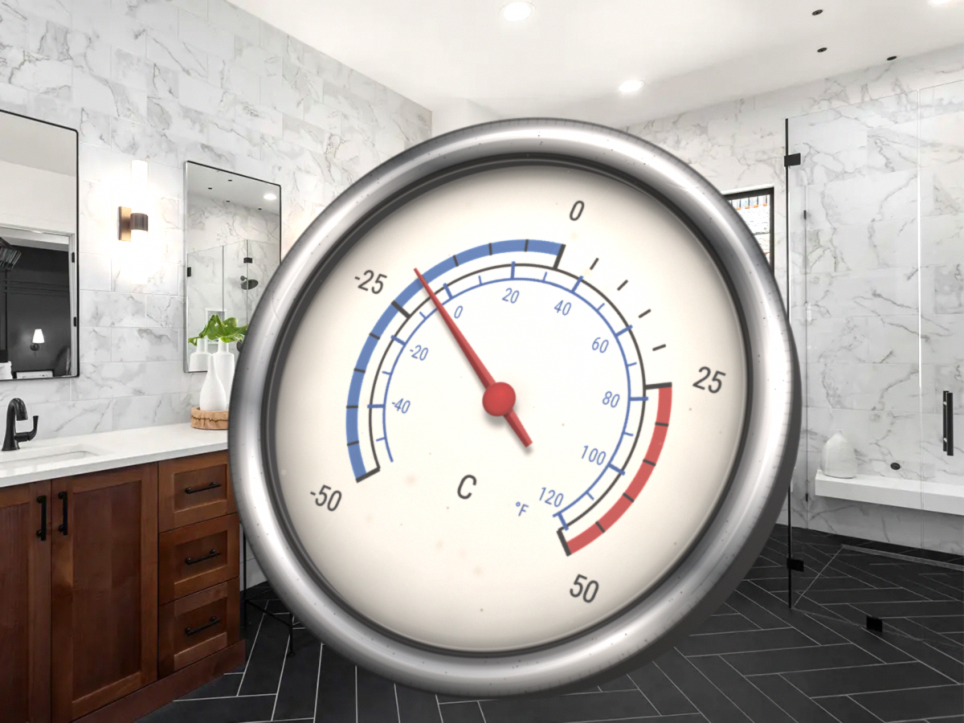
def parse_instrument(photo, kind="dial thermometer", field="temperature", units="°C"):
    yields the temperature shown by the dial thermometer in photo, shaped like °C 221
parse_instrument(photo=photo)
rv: °C -20
